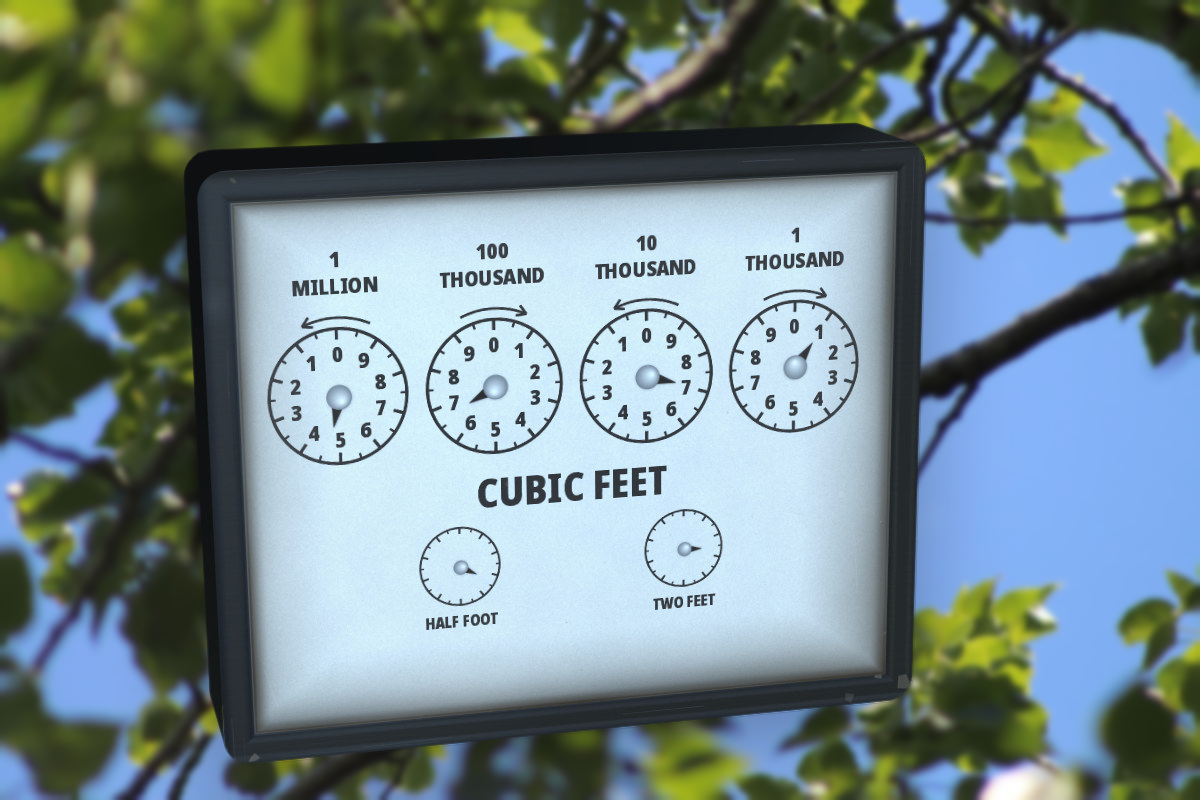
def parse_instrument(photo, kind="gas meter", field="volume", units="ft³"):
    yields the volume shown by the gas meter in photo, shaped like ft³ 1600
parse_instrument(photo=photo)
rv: ft³ 467100
